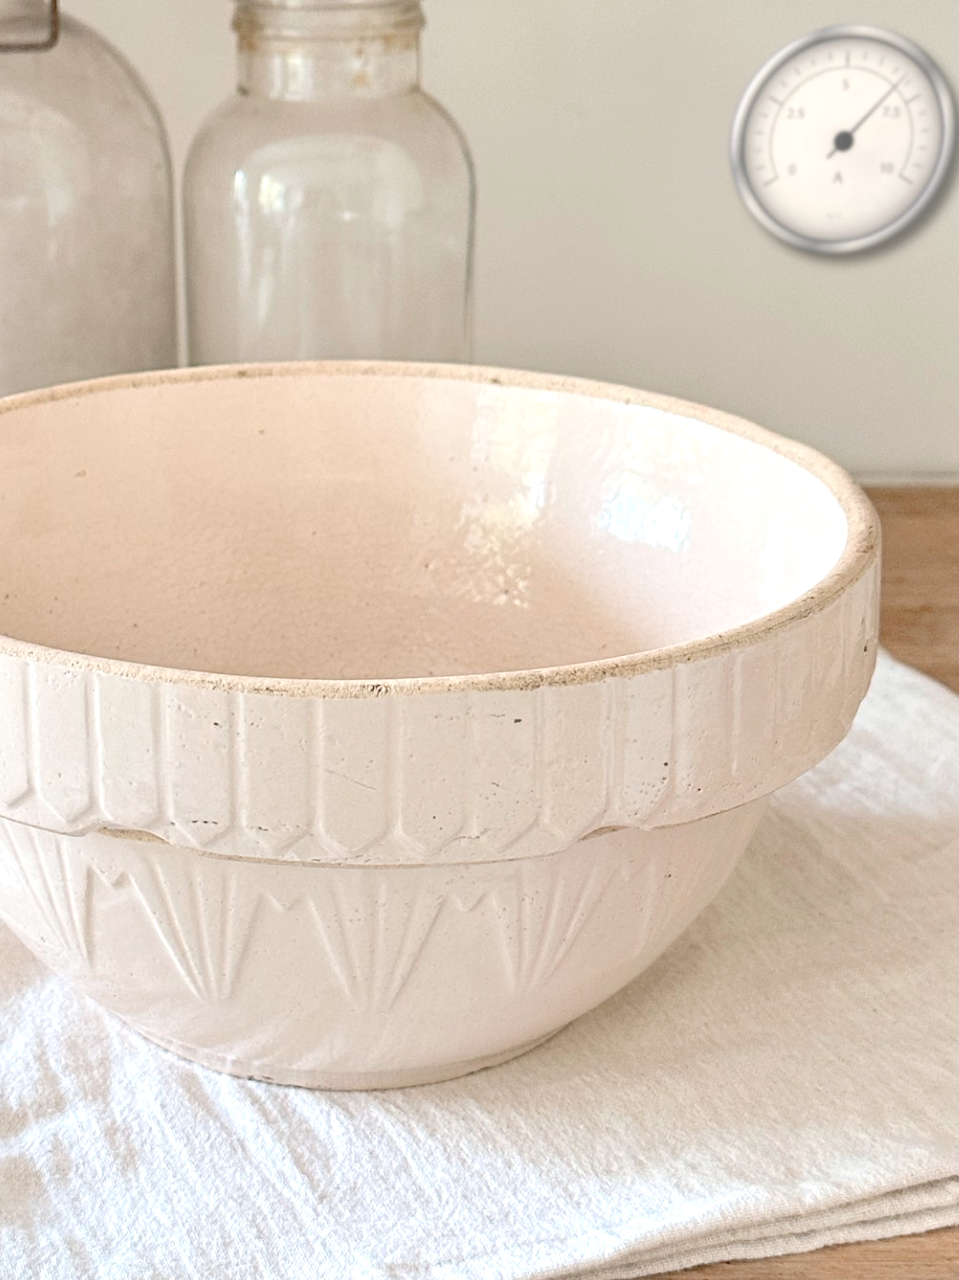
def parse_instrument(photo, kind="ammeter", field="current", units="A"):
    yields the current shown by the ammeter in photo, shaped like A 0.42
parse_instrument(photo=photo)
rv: A 6.75
